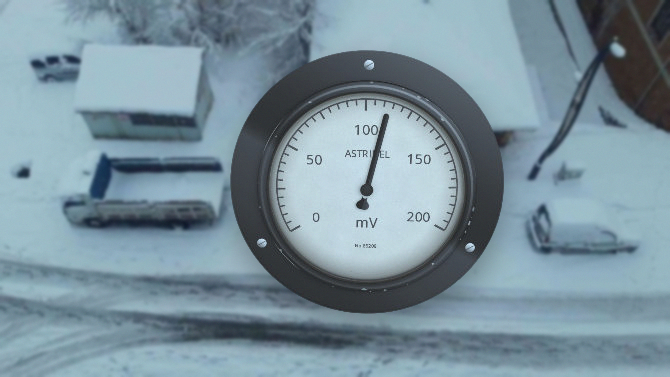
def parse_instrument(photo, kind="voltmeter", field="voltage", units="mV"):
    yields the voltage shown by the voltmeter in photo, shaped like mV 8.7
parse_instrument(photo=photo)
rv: mV 112.5
